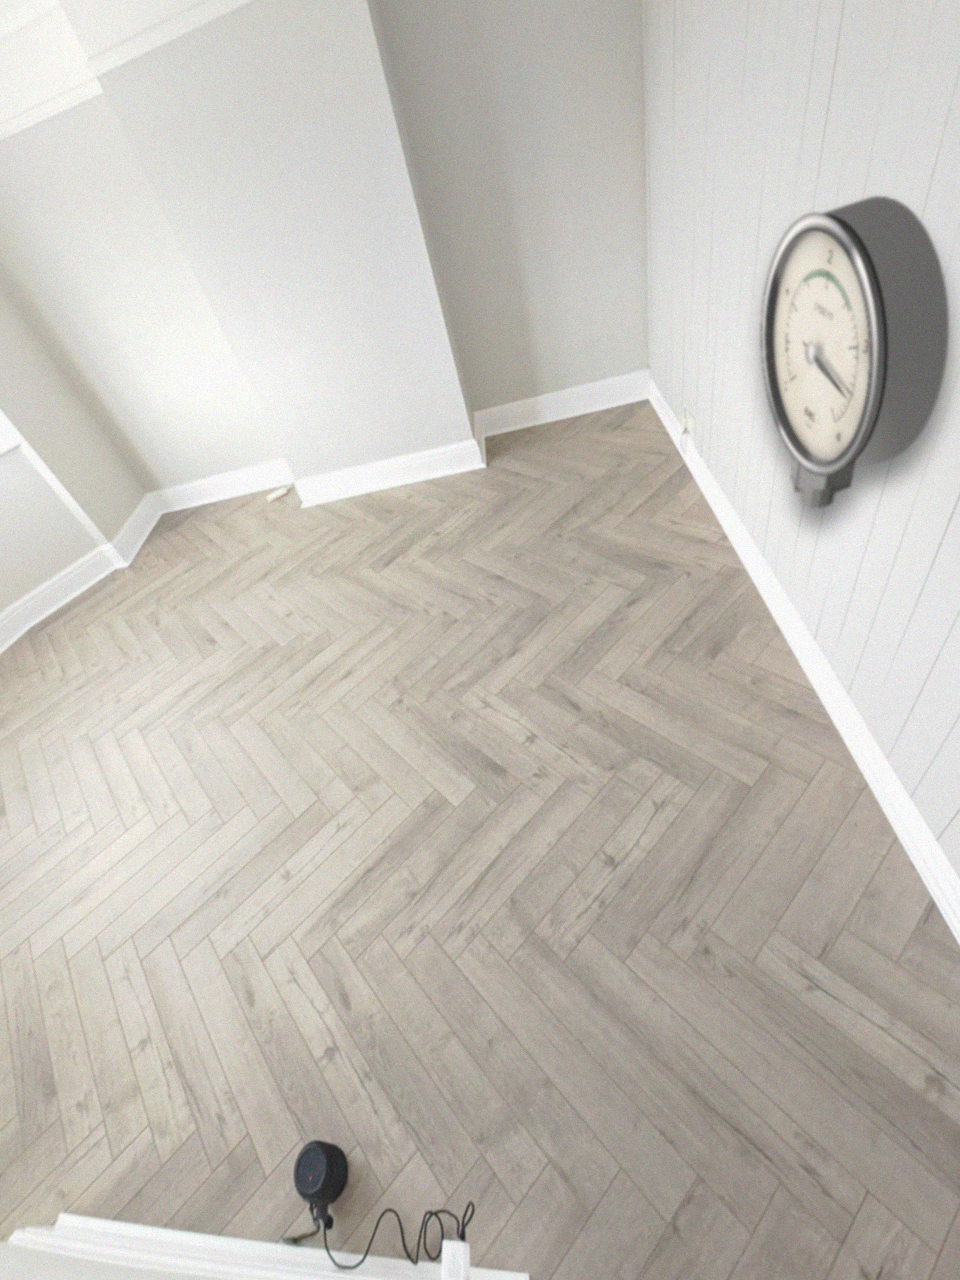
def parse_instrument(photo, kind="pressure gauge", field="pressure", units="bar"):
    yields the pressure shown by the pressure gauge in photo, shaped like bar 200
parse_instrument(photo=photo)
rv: bar 3.5
